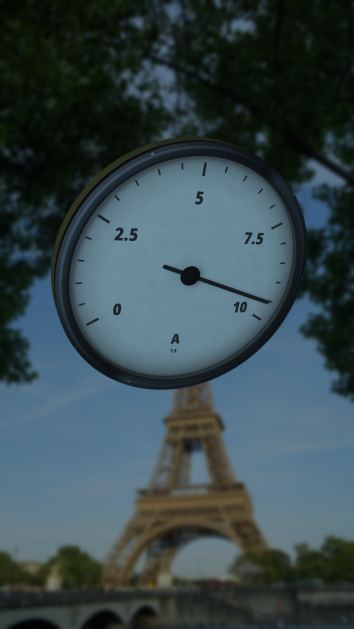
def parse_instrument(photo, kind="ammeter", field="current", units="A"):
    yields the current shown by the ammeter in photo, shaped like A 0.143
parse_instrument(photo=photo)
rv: A 9.5
